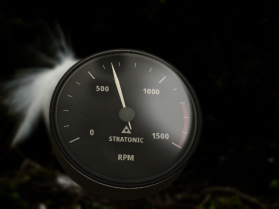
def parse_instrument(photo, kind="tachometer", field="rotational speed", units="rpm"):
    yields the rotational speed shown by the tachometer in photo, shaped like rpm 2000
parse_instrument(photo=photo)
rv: rpm 650
